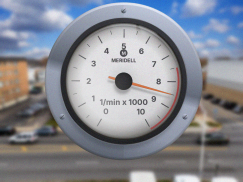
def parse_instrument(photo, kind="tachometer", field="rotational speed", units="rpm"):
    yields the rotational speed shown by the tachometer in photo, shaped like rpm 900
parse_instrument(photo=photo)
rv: rpm 8500
